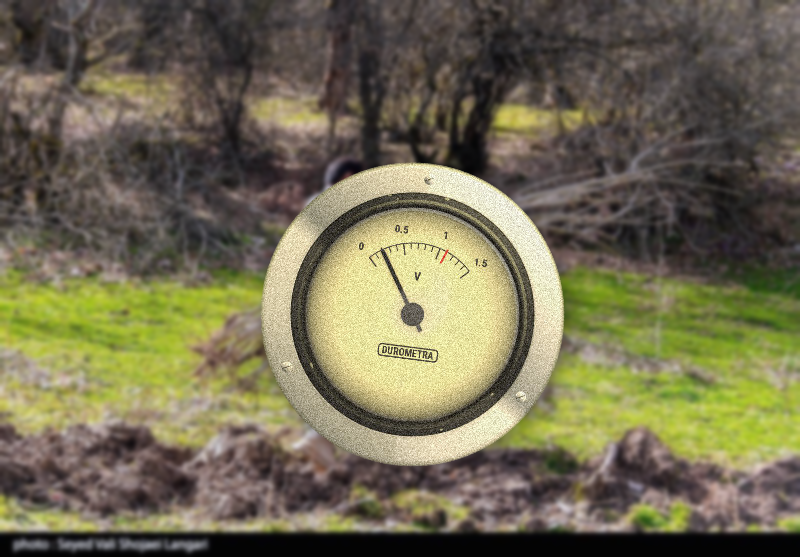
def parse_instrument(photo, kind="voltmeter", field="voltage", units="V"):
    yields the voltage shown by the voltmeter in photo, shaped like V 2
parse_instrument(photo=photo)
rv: V 0.2
